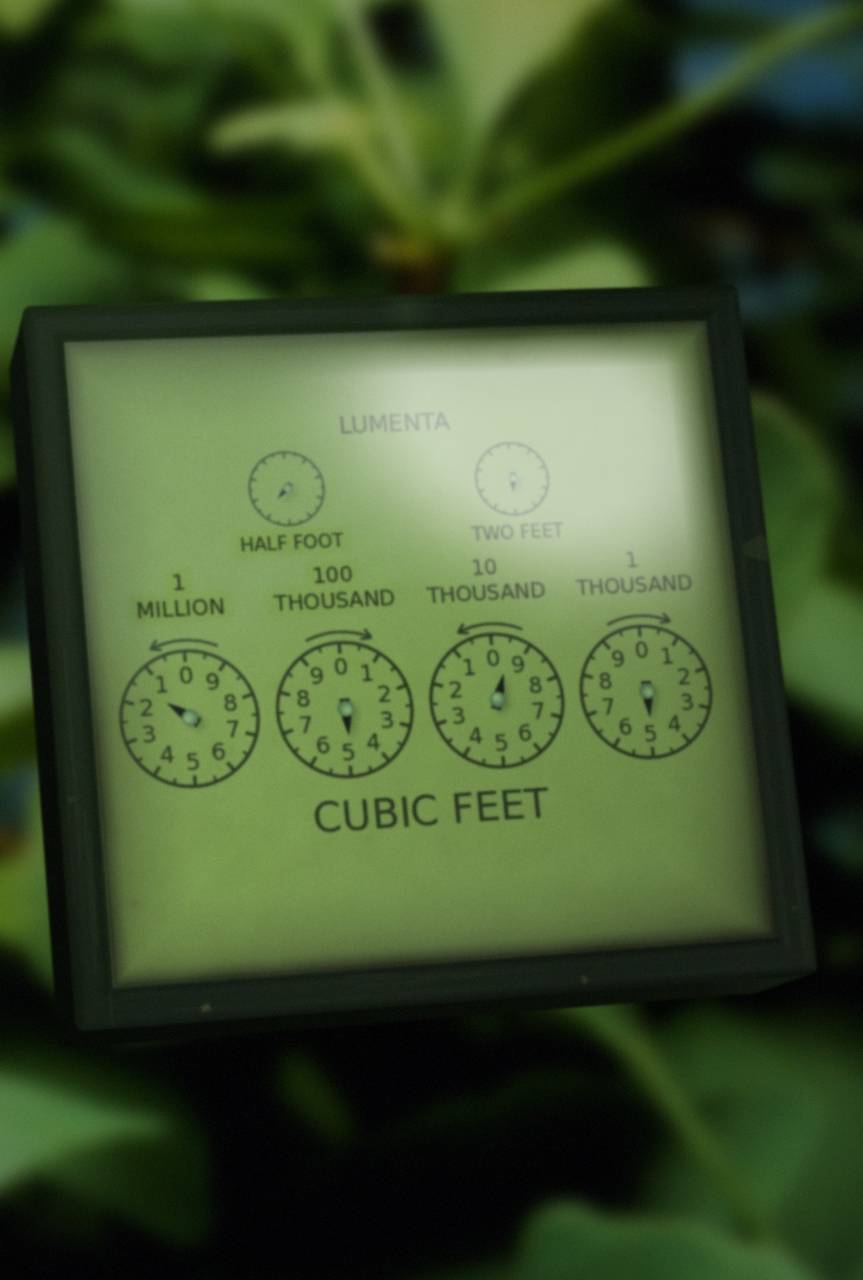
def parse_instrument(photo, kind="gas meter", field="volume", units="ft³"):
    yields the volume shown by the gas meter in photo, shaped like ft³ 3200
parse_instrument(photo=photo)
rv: ft³ 149500
